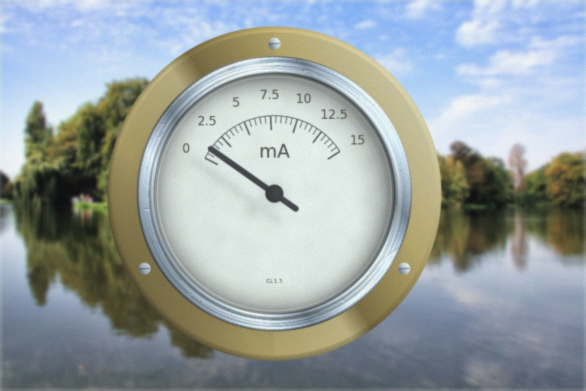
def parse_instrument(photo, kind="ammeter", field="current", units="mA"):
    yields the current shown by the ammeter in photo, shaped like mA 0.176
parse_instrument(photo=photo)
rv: mA 1
